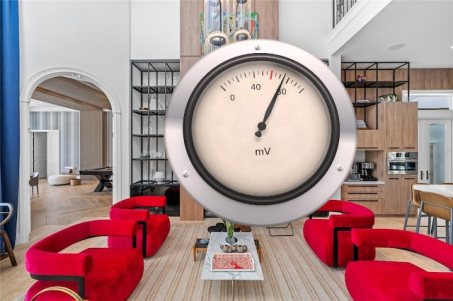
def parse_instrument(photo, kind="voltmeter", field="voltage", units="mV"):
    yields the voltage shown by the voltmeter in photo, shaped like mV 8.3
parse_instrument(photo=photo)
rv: mV 75
